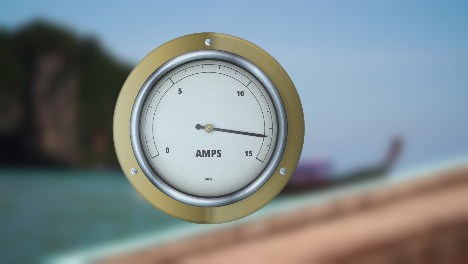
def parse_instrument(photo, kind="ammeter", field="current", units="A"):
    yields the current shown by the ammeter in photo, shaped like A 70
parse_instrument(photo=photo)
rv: A 13.5
